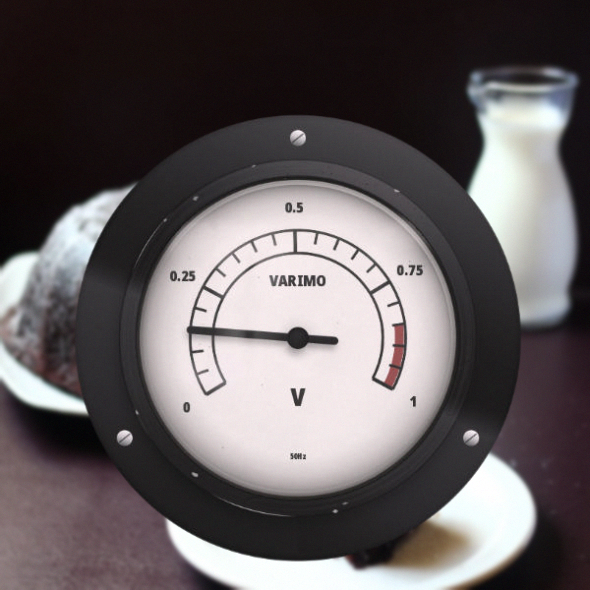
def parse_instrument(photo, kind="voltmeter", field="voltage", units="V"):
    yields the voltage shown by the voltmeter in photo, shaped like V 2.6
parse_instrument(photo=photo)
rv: V 0.15
